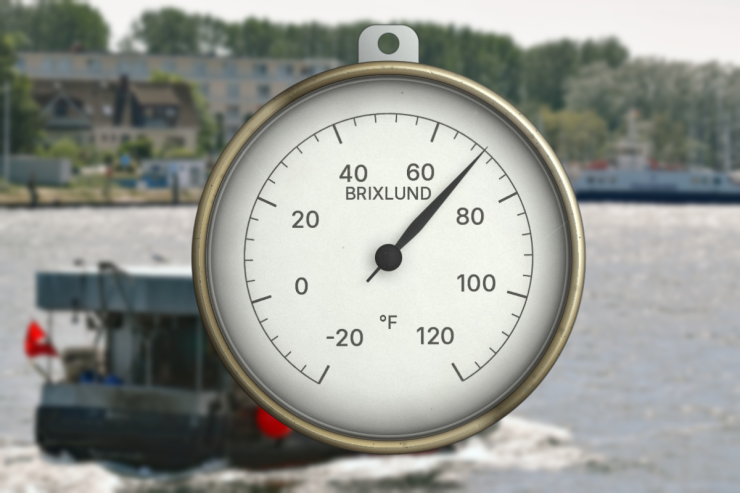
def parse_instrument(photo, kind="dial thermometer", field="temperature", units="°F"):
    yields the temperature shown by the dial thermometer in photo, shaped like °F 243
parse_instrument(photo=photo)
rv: °F 70
